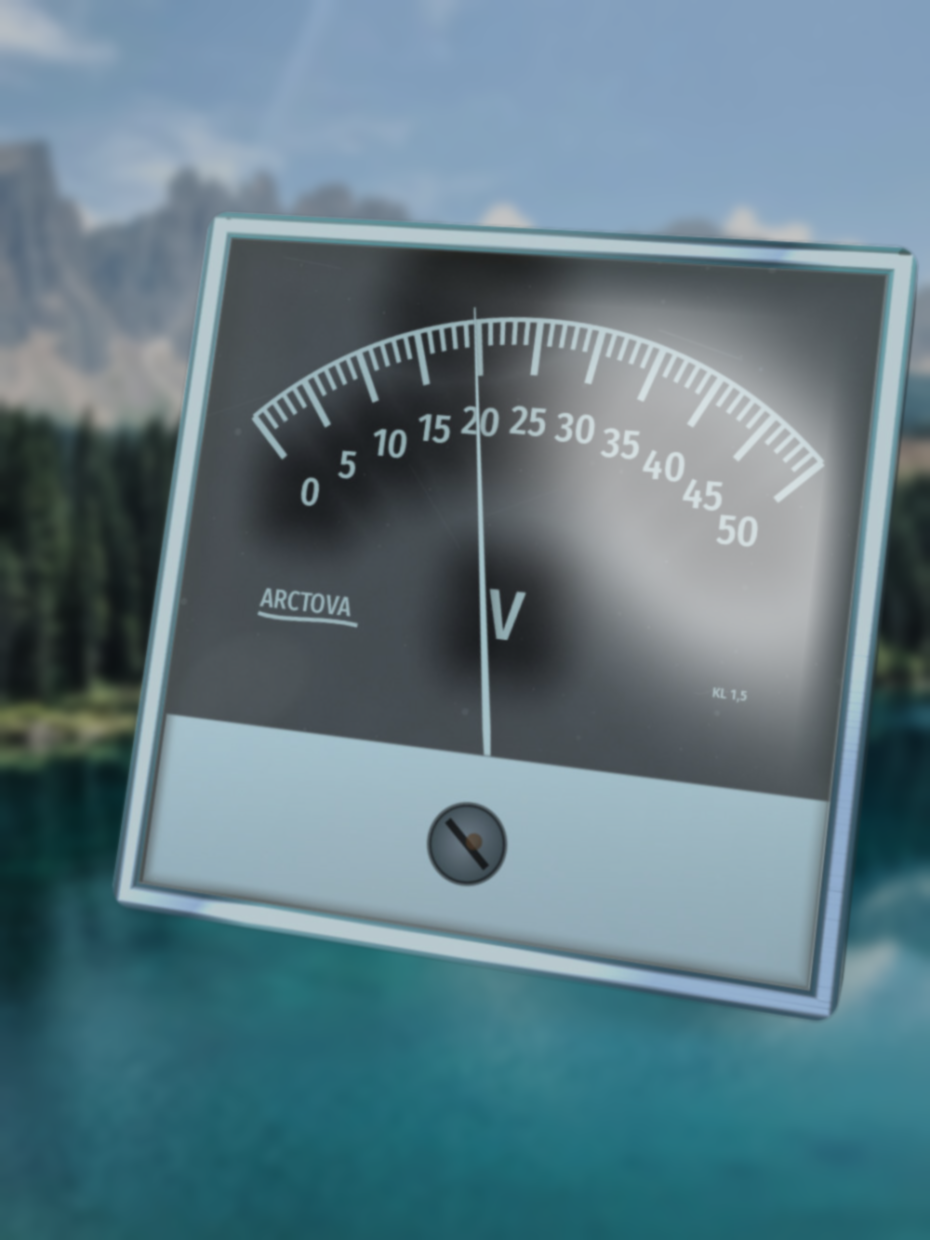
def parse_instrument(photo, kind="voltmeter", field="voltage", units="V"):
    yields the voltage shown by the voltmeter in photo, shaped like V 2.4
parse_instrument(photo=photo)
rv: V 20
